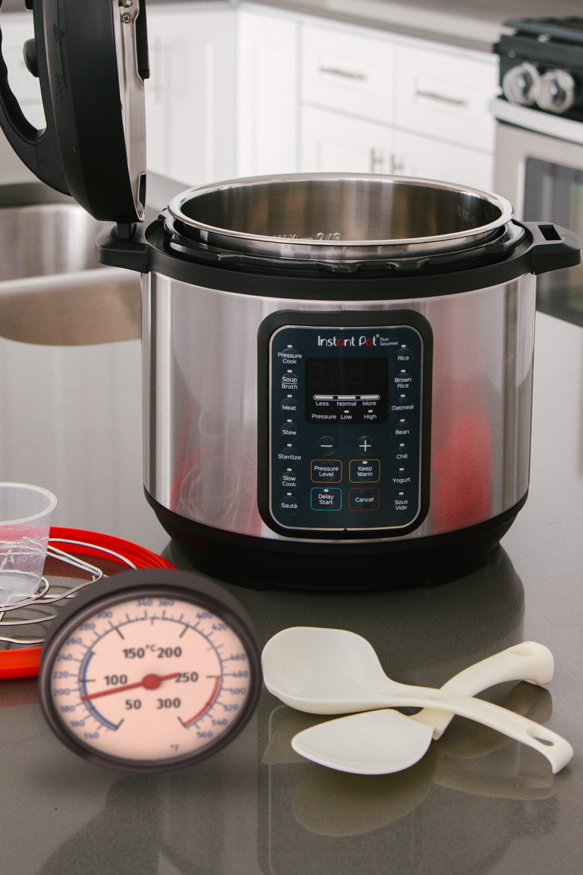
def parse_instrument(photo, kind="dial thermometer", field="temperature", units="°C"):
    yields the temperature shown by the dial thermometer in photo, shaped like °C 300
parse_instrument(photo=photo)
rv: °C 87.5
